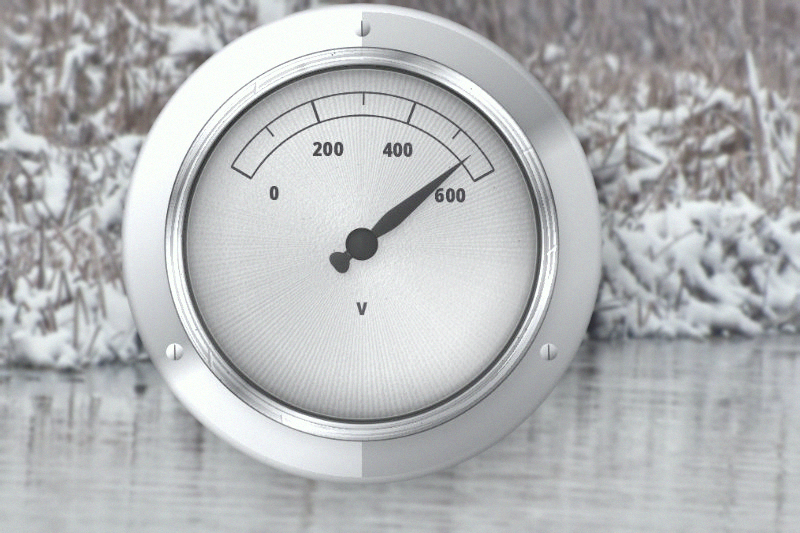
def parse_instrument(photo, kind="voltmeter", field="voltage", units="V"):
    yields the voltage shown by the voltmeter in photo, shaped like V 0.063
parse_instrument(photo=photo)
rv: V 550
